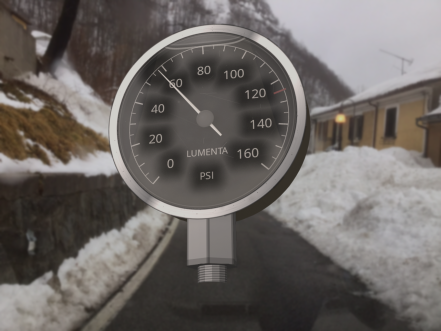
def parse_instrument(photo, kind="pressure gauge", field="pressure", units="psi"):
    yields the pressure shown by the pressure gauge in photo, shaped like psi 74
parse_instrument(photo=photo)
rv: psi 57.5
